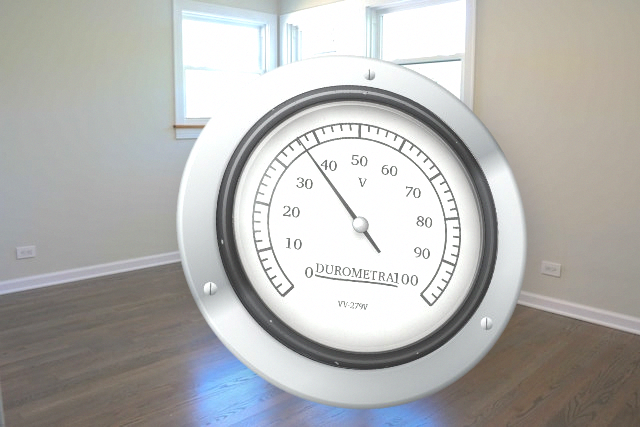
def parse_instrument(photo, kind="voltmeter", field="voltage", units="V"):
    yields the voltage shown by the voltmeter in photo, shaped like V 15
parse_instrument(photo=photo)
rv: V 36
